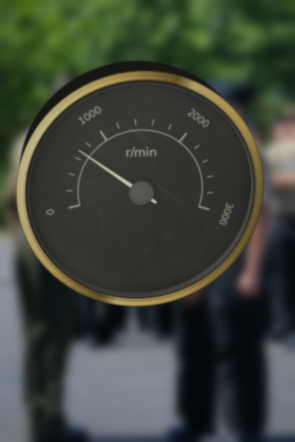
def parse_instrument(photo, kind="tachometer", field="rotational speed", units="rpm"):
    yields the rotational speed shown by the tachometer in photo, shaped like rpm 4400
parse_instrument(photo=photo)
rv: rpm 700
